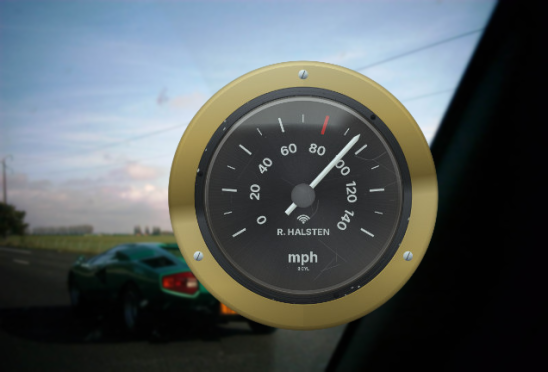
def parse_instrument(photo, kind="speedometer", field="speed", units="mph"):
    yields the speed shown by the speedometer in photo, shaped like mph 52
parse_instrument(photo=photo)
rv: mph 95
